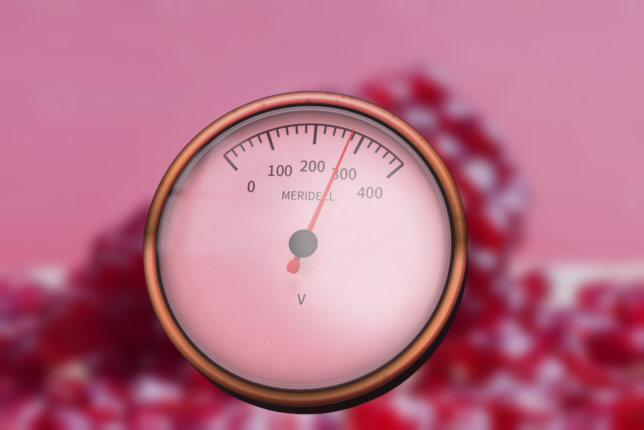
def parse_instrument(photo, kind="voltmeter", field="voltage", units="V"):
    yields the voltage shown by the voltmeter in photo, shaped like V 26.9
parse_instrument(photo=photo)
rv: V 280
